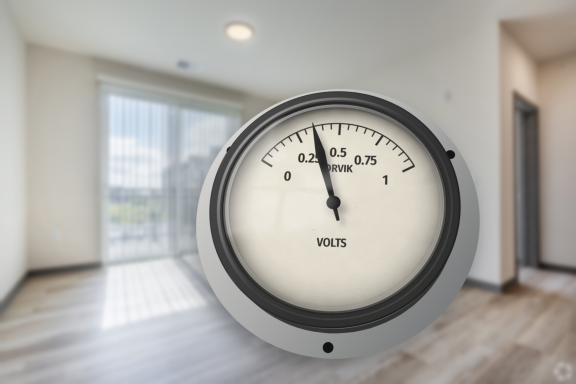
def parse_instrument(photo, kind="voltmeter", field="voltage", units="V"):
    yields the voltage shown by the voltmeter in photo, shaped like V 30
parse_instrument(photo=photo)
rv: V 0.35
